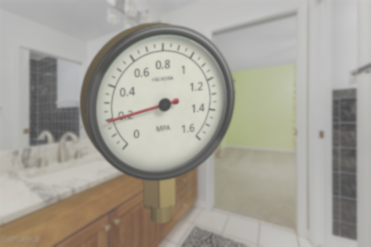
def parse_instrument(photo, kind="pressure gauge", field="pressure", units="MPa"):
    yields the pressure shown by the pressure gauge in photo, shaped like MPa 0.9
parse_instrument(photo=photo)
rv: MPa 0.2
